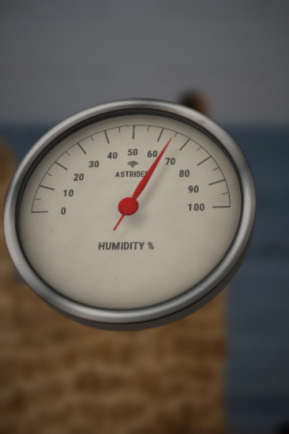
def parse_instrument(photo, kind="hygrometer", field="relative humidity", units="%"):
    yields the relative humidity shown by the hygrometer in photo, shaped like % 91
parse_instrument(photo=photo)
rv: % 65
